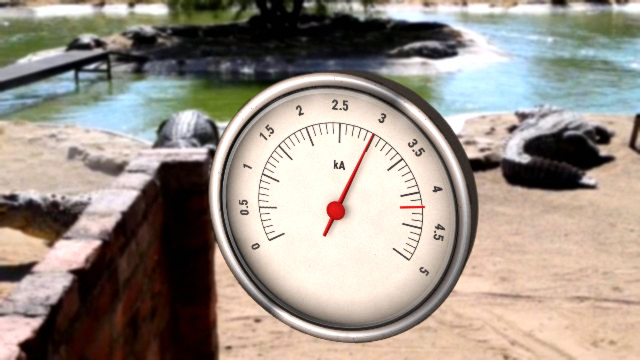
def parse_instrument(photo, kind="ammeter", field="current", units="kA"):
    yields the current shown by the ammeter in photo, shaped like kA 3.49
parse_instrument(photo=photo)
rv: kA 3
